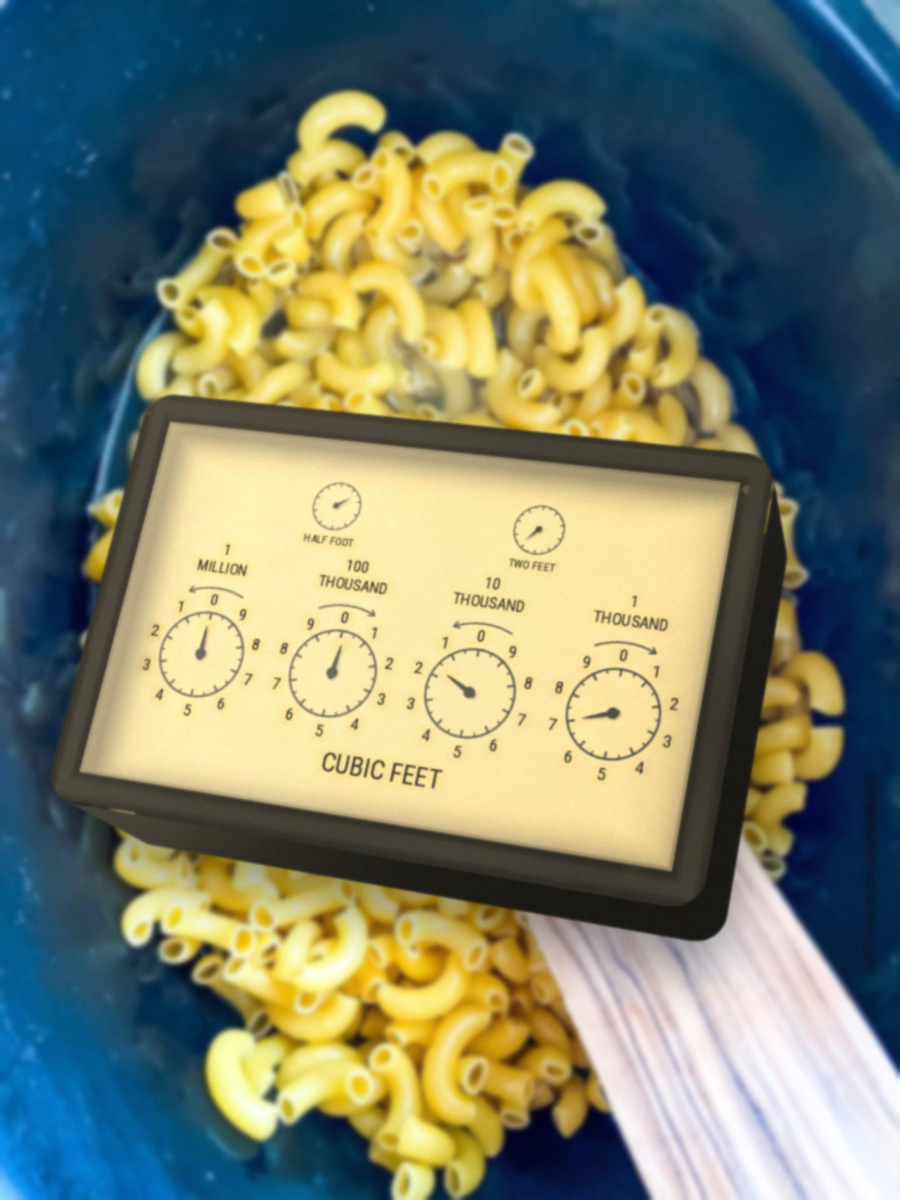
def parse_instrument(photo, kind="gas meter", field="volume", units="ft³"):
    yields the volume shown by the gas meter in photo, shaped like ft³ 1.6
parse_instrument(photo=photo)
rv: ft³ 1700
